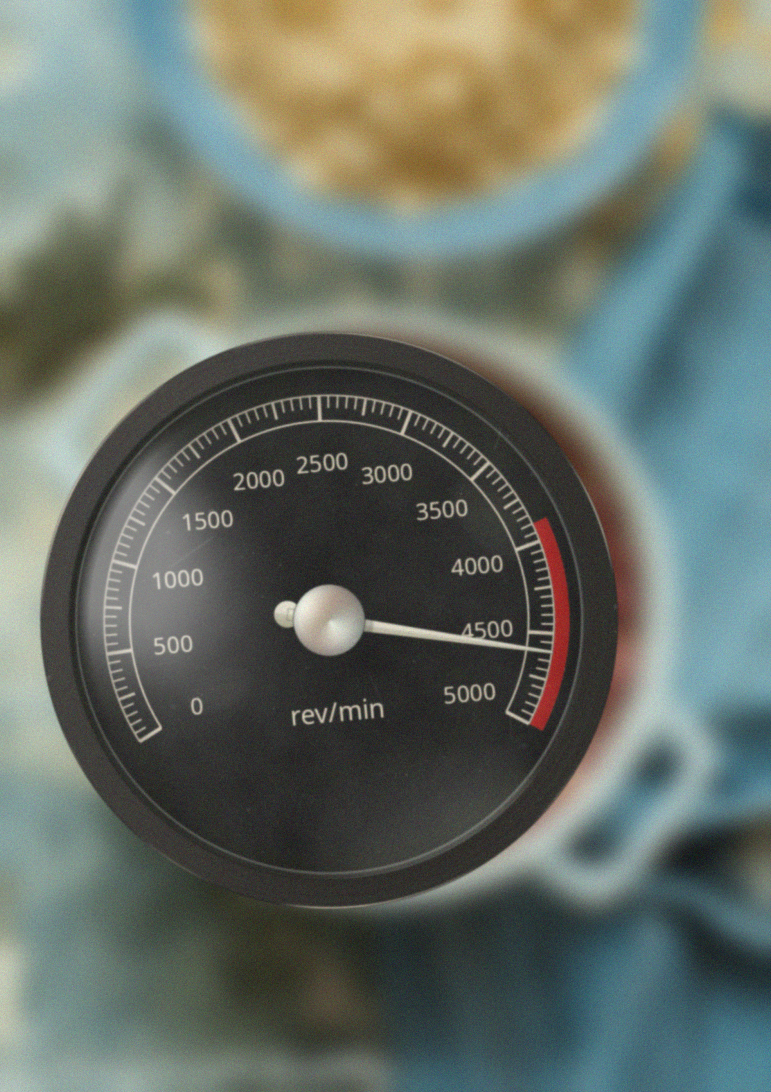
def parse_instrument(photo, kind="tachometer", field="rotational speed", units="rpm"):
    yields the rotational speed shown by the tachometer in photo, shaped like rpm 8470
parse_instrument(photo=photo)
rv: rpm 4600
